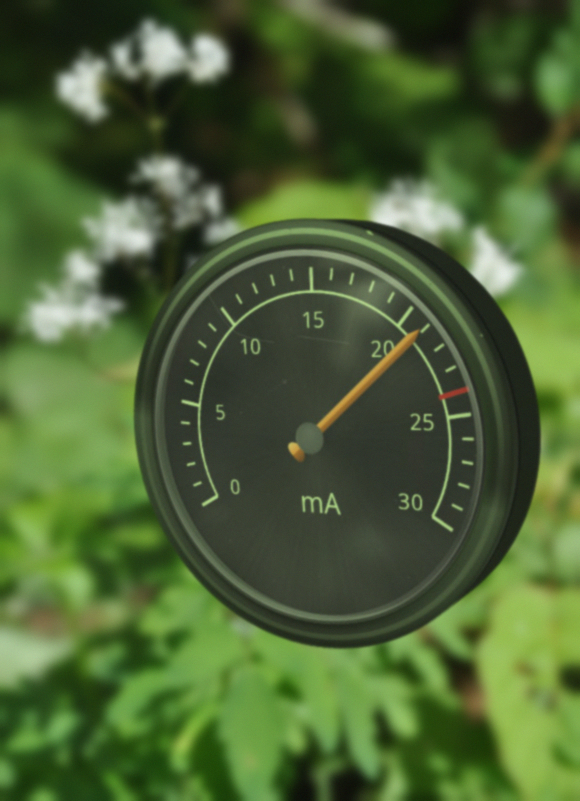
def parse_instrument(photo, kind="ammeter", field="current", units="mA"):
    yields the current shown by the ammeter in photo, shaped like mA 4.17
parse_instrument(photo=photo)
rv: mA 21
